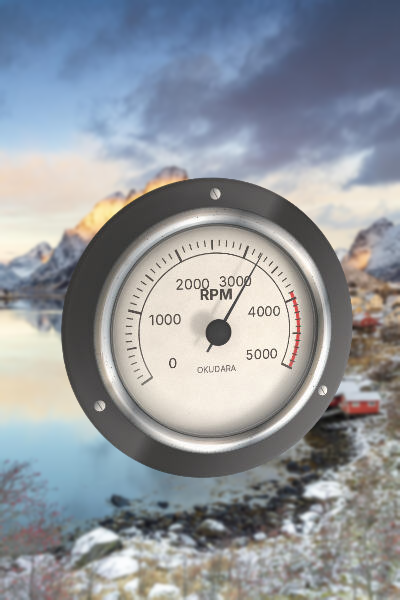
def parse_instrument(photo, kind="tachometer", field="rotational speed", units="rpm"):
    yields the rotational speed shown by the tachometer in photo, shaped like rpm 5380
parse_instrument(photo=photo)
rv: rpm 3200
